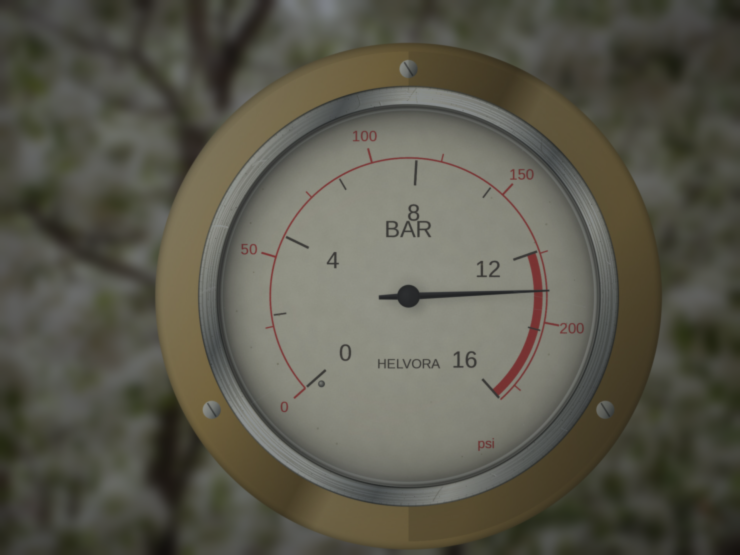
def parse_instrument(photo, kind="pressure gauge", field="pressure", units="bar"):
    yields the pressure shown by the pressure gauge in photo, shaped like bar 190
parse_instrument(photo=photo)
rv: bar 13
